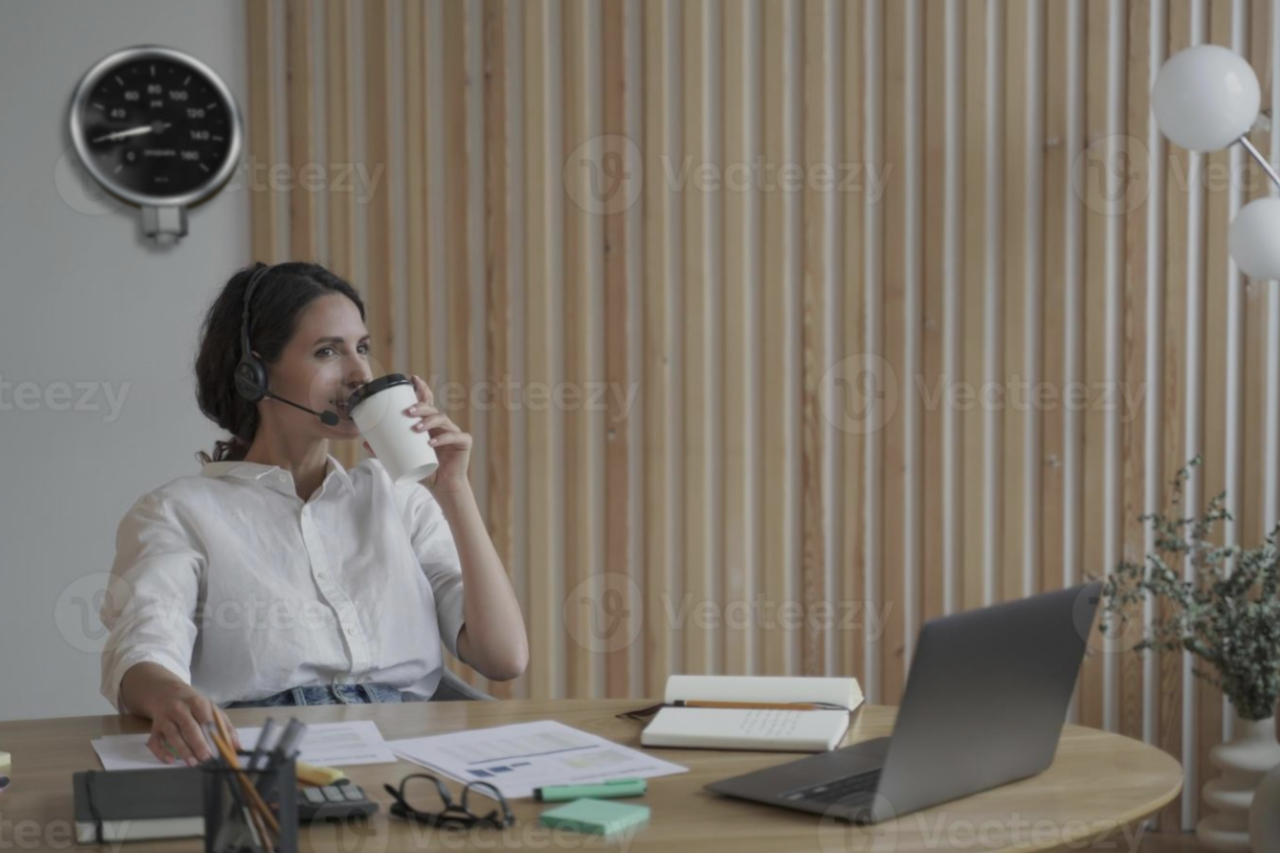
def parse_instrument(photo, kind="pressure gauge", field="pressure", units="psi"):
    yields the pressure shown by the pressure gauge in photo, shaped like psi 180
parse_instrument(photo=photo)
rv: psi 20
